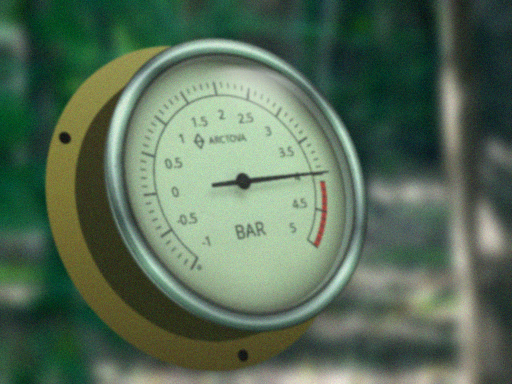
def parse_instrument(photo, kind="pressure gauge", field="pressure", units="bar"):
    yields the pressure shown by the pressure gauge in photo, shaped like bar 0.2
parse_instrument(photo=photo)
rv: bar 4
